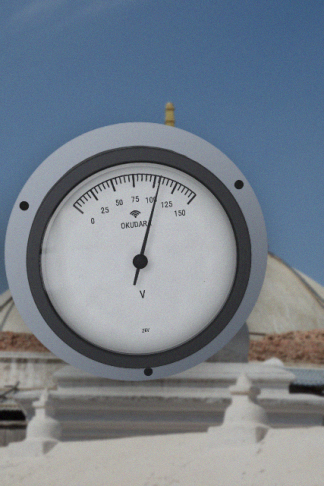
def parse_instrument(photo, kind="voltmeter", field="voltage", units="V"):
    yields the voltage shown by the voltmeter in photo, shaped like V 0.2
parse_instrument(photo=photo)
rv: V 105
